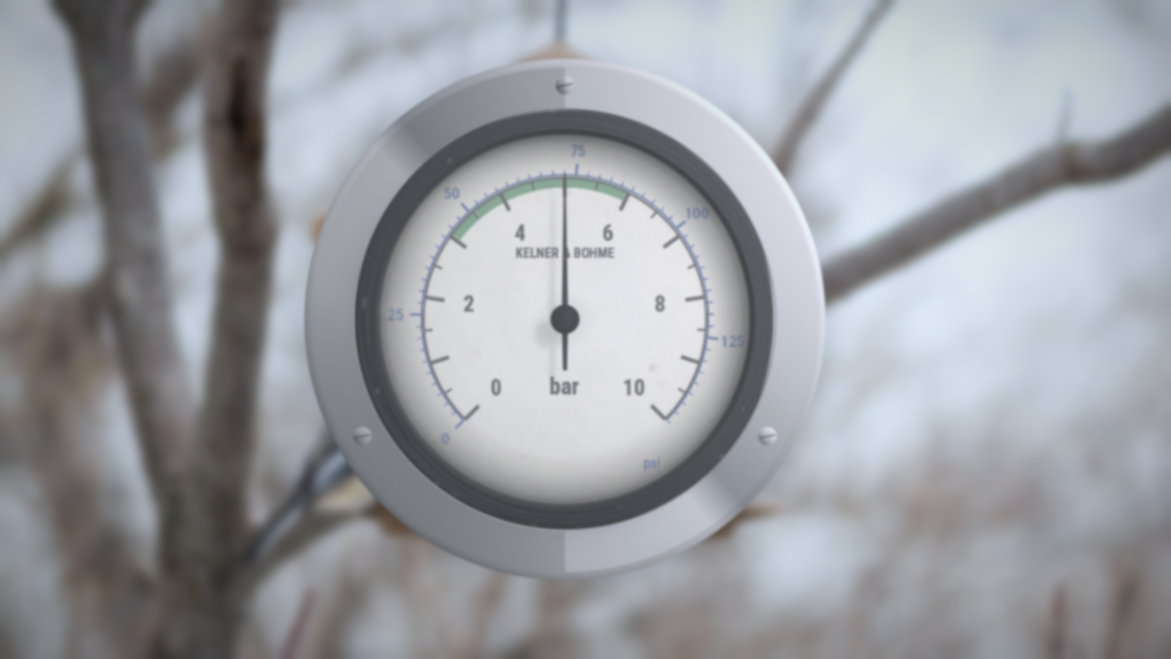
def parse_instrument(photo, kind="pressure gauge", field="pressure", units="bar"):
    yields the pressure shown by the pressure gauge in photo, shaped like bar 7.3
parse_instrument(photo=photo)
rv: bar 5
